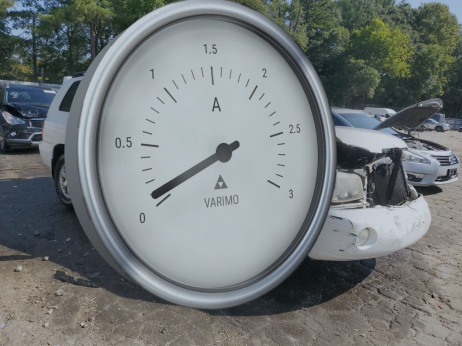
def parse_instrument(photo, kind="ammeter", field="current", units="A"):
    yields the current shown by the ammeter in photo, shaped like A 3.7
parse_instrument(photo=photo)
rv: A 0.1
